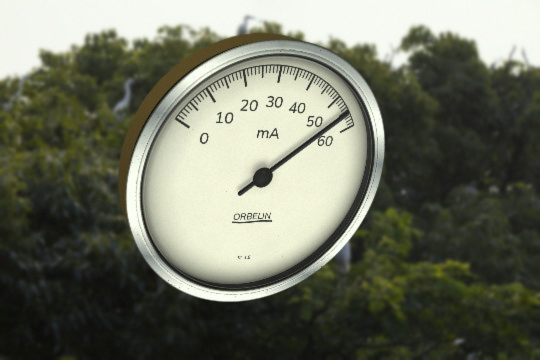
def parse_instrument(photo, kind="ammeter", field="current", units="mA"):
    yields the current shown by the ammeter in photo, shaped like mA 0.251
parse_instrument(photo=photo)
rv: mA 55
